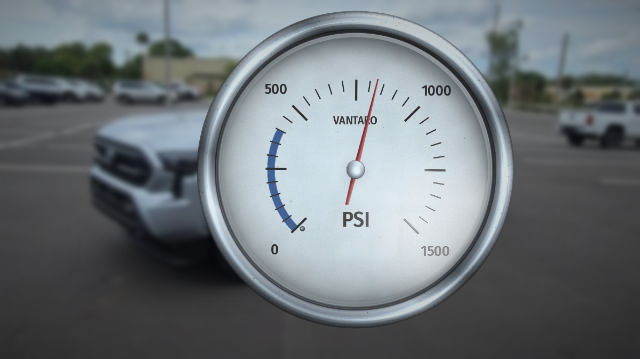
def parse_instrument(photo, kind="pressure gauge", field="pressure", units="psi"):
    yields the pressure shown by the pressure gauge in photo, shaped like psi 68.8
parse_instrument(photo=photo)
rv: psi 825
